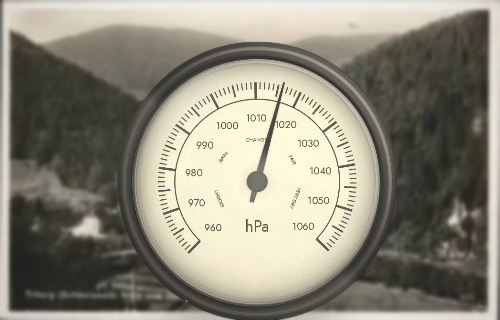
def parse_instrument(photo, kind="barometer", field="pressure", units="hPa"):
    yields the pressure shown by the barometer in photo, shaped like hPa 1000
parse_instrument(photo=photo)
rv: hPa 1016
